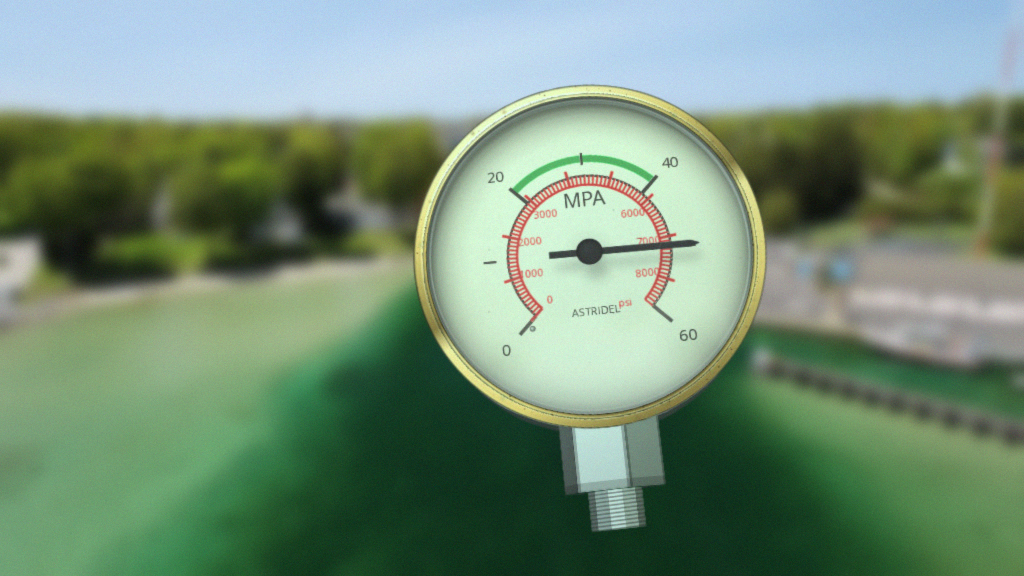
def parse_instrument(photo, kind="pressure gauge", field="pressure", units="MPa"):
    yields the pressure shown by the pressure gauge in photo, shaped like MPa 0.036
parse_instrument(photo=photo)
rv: MPa 50
